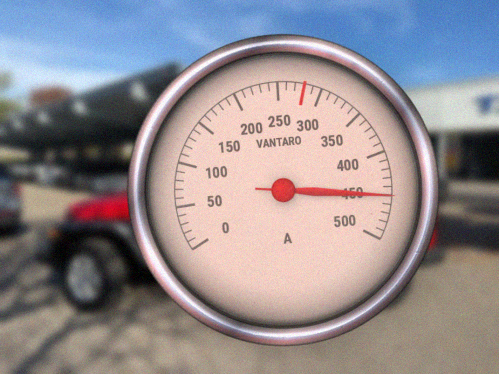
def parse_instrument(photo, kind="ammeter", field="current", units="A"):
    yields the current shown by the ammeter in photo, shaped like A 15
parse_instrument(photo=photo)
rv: A 450
